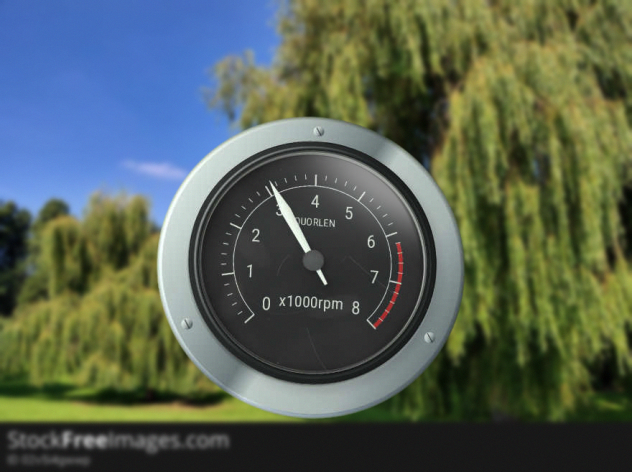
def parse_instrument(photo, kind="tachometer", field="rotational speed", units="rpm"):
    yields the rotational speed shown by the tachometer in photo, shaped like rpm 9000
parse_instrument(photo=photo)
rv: rpm 3100
